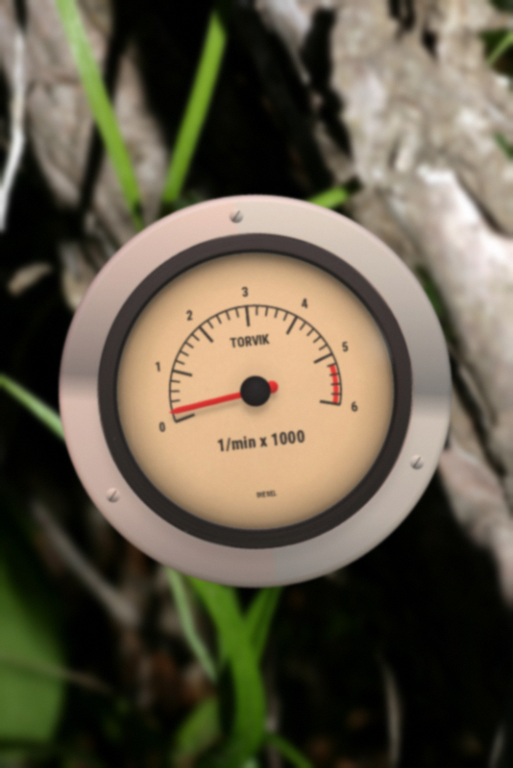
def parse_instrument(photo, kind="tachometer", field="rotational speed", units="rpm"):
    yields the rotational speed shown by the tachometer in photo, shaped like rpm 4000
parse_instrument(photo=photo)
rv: rpm 200
